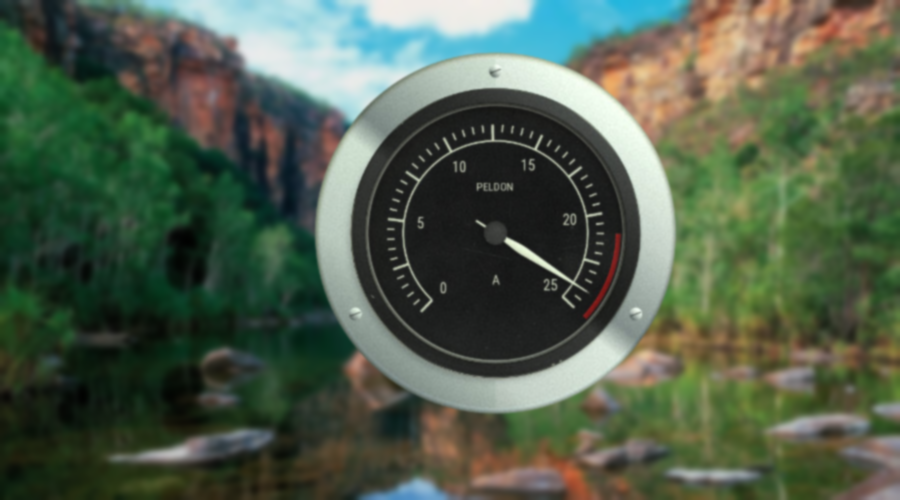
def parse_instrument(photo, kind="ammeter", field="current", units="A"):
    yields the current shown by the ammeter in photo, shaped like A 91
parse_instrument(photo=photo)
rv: A 24
